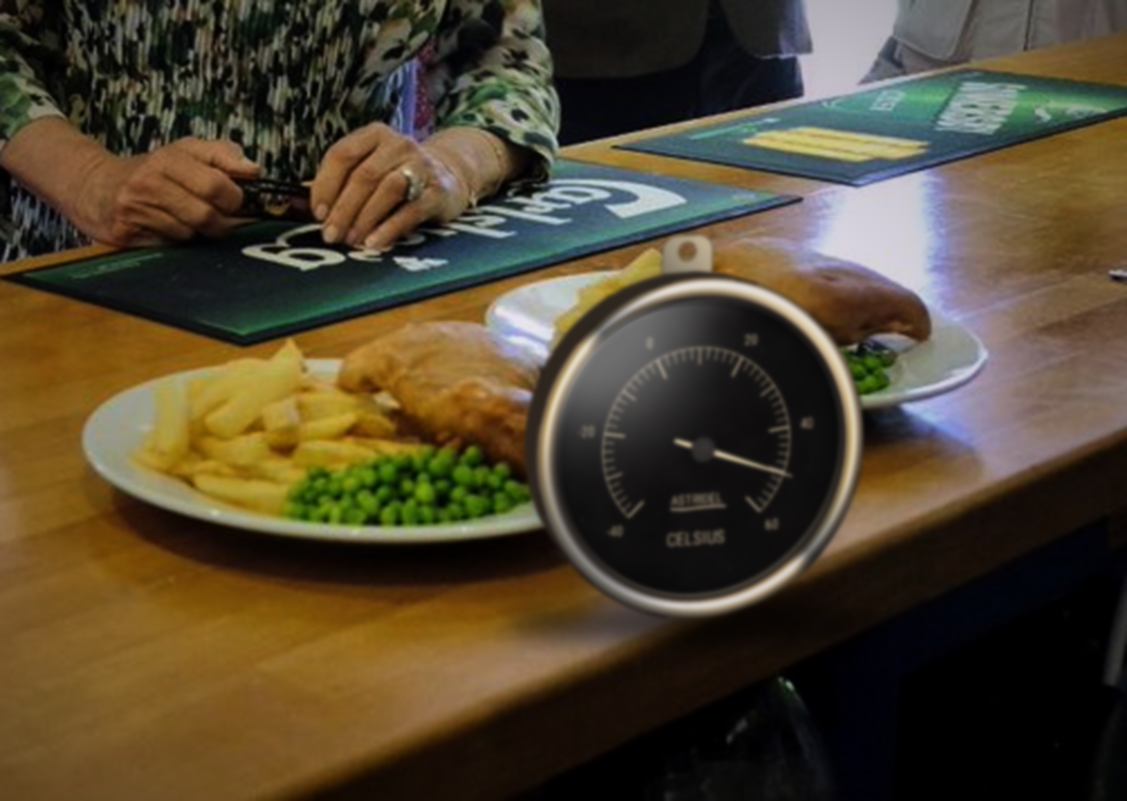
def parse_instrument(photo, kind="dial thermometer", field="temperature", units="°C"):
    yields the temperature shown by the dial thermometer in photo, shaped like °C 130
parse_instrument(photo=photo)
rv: °C 50
